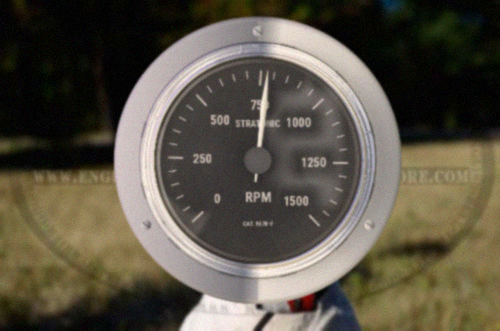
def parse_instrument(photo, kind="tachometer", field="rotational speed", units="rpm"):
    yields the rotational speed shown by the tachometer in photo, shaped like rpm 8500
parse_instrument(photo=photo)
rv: rpm 775
